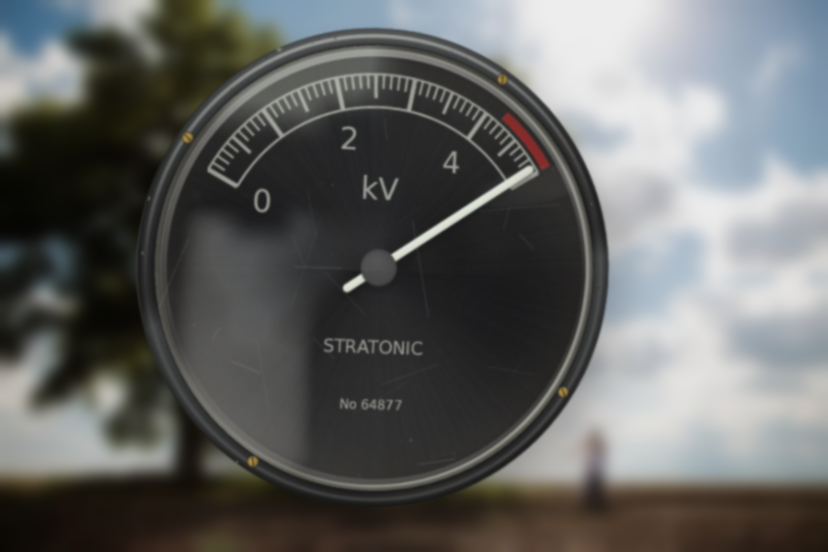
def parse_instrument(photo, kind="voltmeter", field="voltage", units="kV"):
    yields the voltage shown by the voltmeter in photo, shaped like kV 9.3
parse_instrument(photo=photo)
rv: kV 4.9
